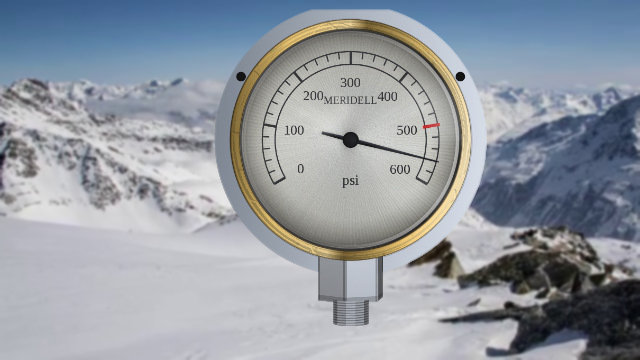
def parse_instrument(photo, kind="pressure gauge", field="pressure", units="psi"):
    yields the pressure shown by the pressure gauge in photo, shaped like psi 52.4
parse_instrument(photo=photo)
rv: psi 560
